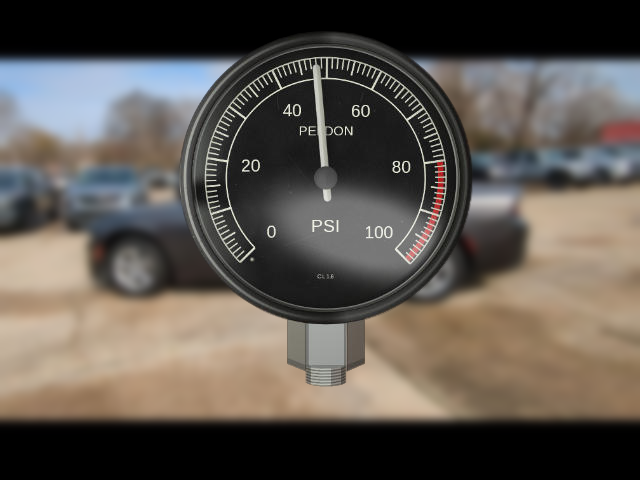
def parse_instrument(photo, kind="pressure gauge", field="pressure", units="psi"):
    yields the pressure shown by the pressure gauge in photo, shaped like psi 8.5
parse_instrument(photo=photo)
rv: psi 48
